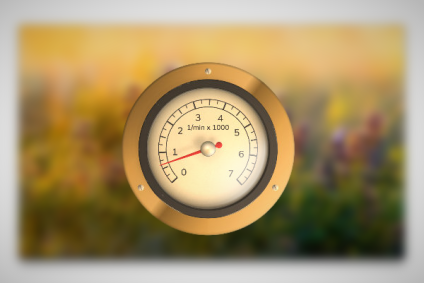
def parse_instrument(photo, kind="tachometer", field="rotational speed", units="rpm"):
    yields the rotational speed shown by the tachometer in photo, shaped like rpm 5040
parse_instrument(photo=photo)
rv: rpm 625
